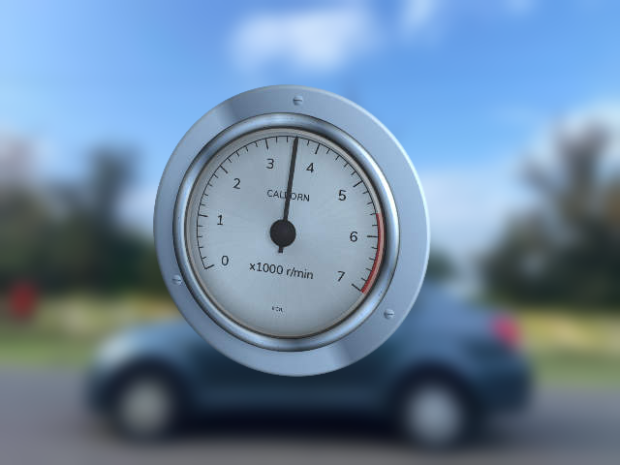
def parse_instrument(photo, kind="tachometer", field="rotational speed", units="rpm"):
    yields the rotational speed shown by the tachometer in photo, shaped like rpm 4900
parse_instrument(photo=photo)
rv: rpm 3600
